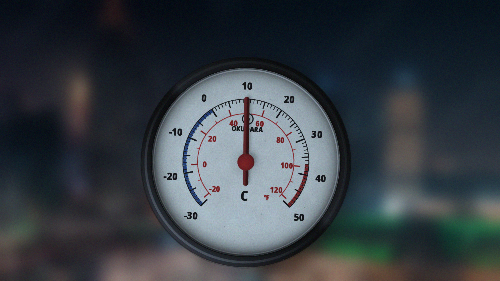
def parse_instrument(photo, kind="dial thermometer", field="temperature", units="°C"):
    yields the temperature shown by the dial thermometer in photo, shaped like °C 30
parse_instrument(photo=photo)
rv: °C 10
